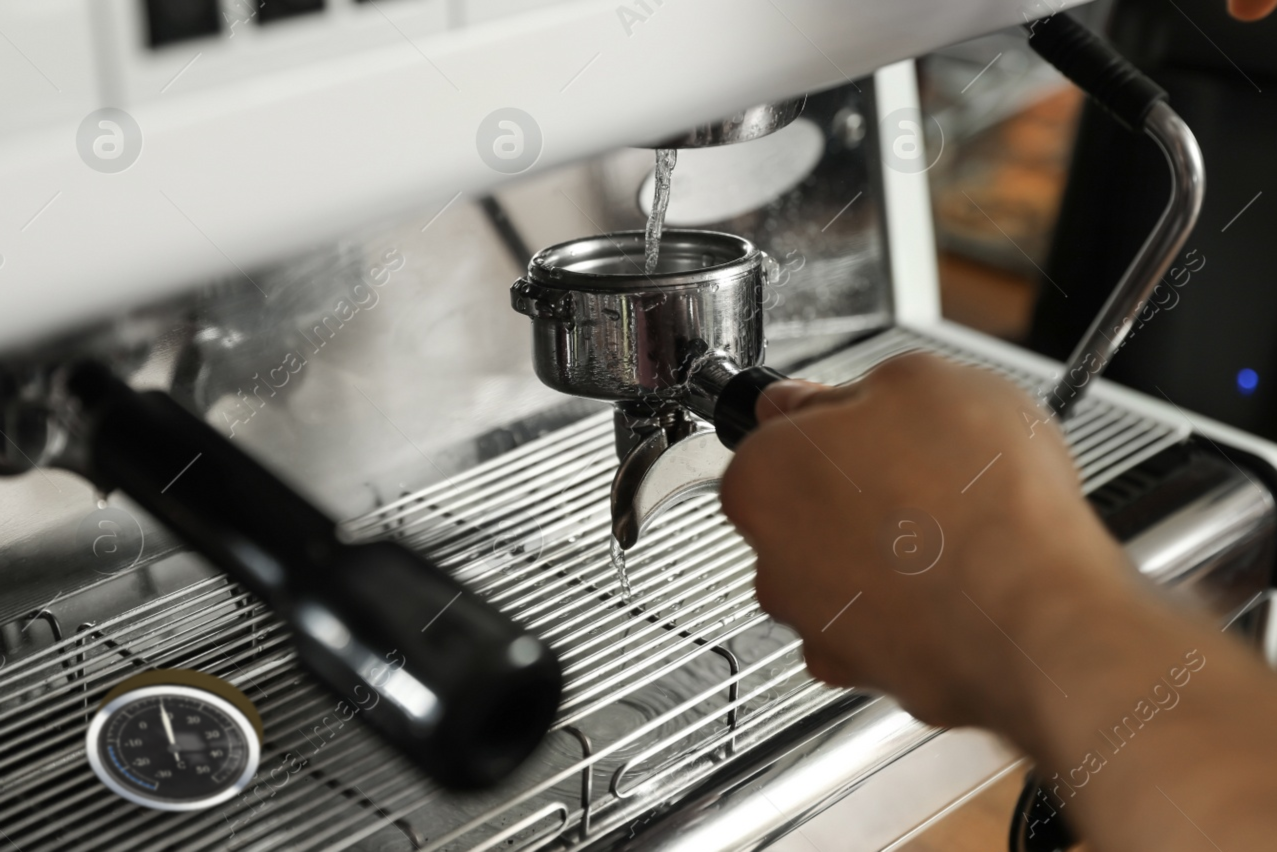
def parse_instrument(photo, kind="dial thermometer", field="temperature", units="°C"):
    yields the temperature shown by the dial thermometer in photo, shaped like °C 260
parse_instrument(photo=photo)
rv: °C 10
